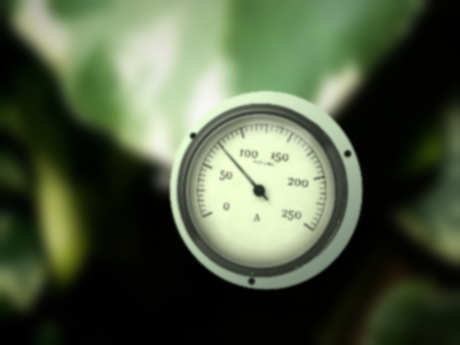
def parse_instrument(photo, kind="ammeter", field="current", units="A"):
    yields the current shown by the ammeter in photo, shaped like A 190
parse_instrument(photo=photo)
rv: A 75
